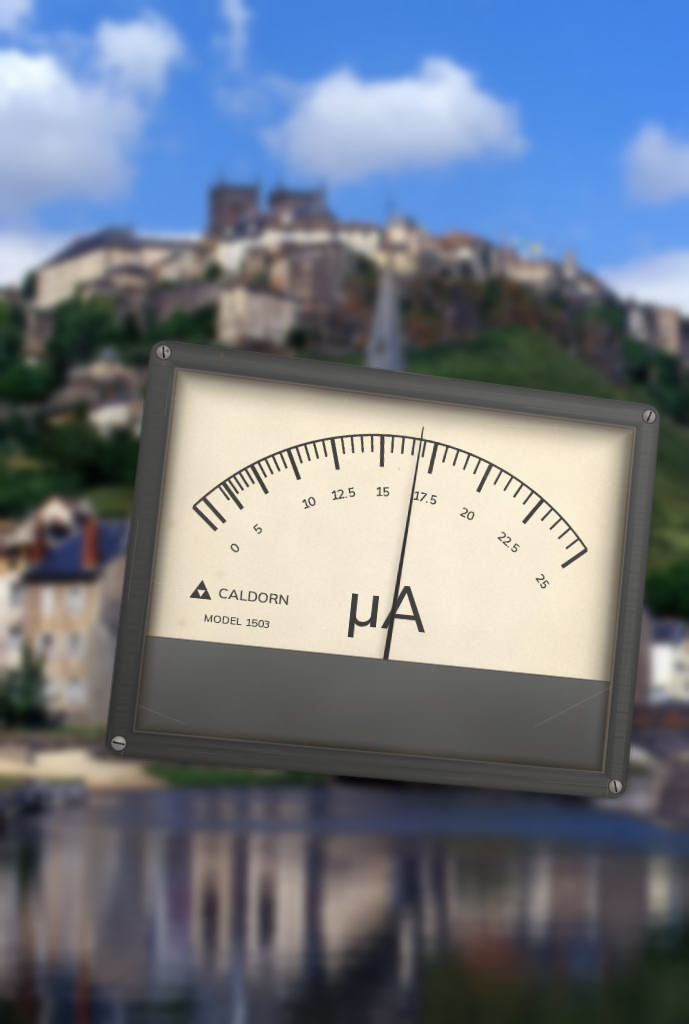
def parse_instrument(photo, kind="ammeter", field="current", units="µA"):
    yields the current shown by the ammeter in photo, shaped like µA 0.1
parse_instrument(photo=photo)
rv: µA 16.75
